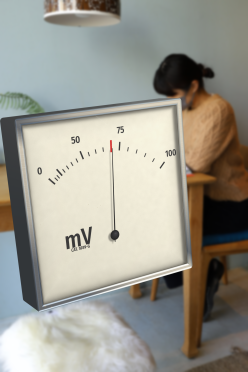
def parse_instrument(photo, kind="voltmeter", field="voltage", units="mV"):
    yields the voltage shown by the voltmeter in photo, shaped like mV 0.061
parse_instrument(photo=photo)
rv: mV 70
